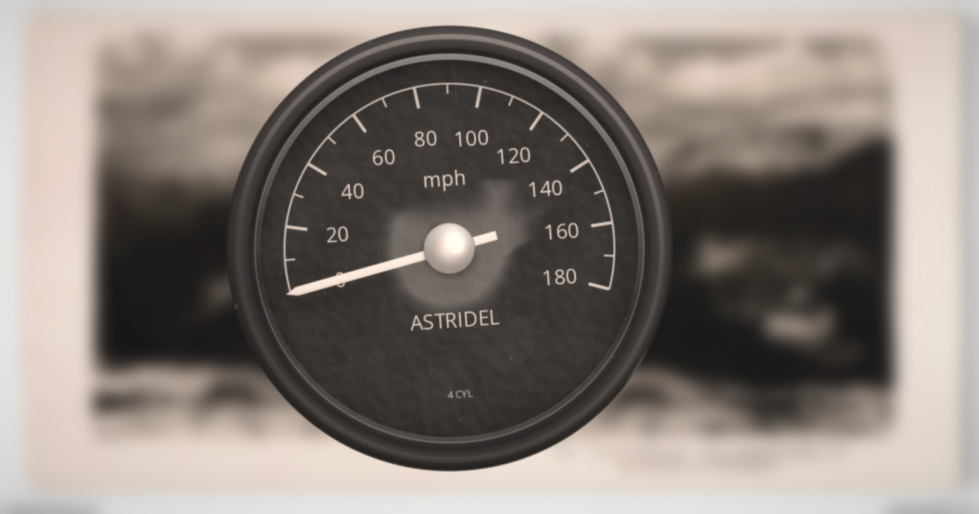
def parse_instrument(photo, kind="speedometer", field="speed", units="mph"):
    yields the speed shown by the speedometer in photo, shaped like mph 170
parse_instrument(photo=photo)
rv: mph 0
